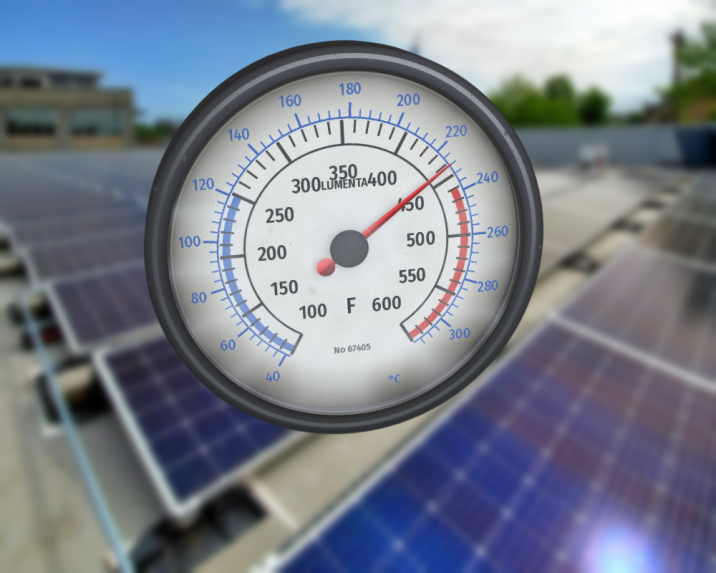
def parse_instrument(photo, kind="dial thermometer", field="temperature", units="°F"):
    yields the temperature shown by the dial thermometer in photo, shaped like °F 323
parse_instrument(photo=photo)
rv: °F 440
